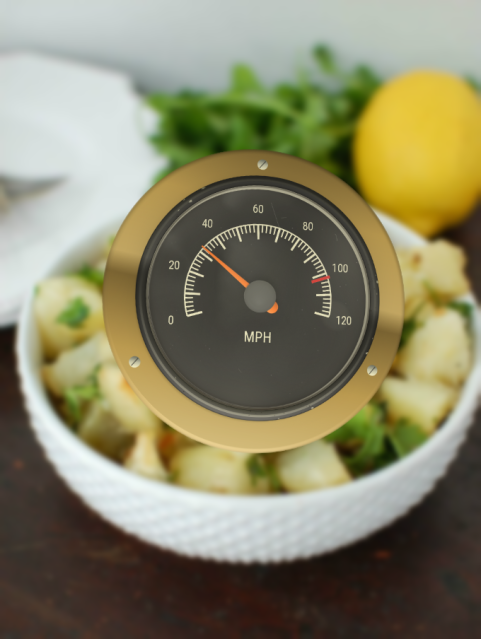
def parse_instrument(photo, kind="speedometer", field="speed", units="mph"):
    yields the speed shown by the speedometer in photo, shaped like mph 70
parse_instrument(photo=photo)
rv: mph 32
